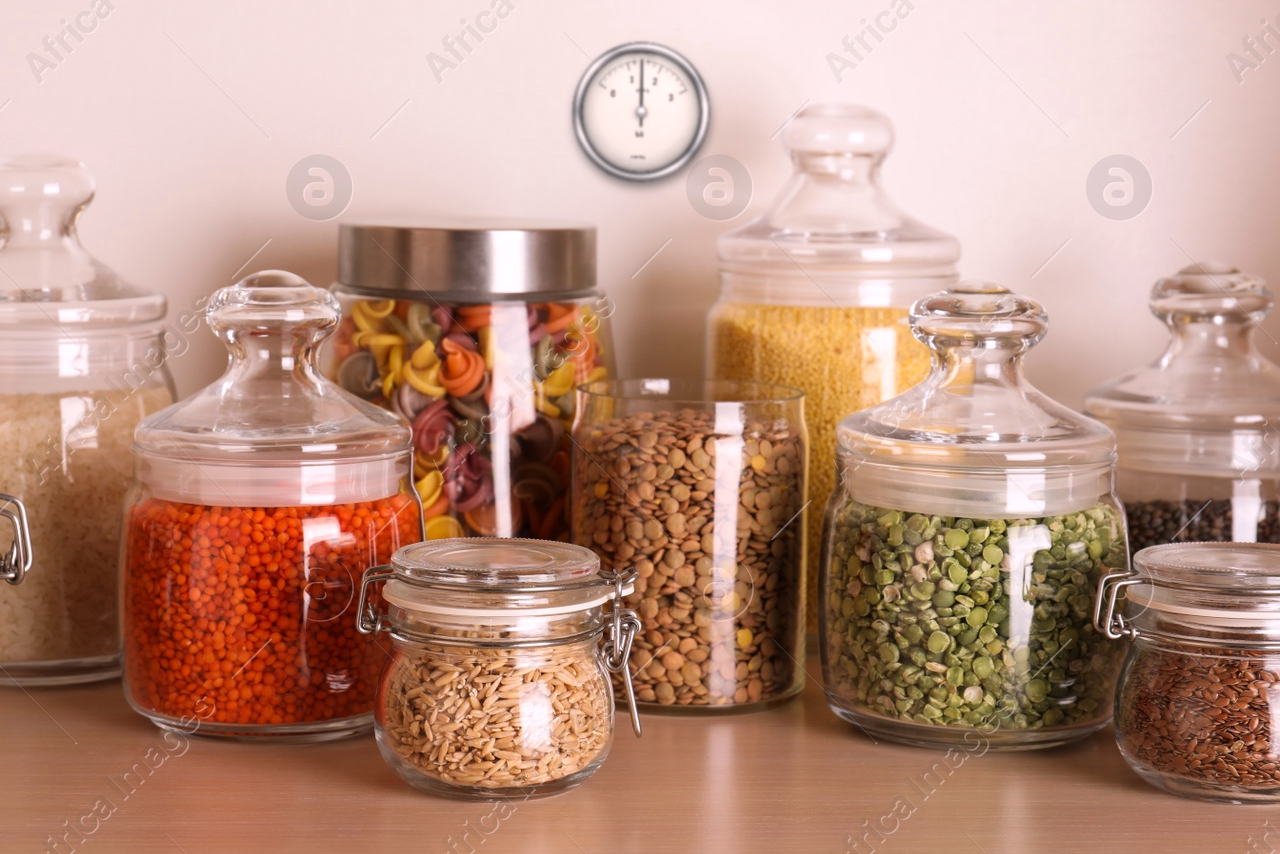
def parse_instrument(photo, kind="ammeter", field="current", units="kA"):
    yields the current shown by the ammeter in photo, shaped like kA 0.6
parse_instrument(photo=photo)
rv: kA 1.4
